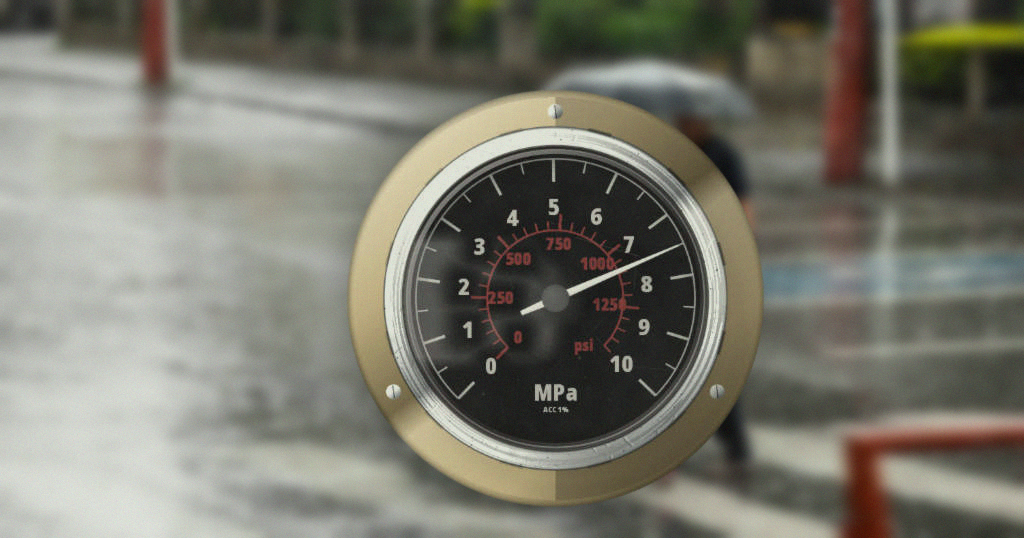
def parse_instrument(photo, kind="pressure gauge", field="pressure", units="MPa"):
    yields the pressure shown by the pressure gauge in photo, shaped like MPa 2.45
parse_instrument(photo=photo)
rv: MPa 7.5
